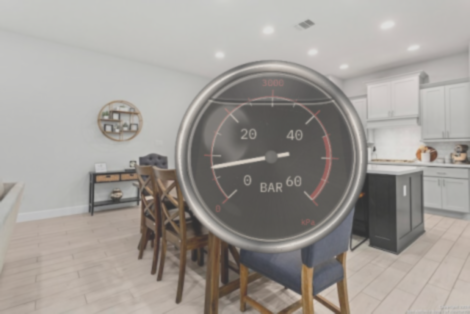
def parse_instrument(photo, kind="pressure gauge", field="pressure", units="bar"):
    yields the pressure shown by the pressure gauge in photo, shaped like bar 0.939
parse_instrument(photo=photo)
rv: bar 7.5
